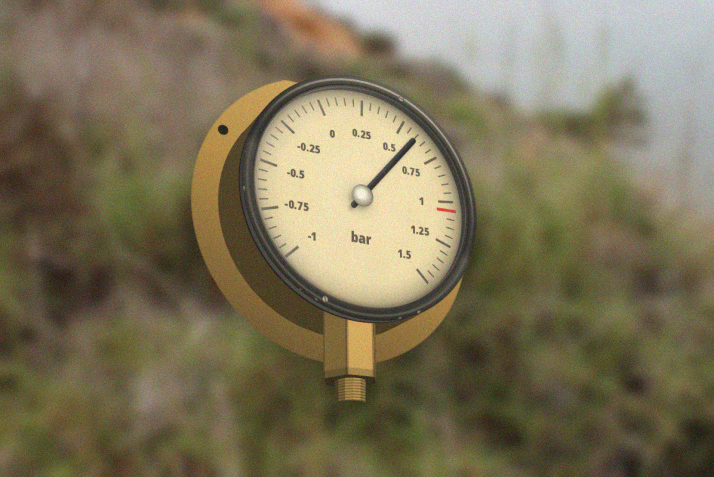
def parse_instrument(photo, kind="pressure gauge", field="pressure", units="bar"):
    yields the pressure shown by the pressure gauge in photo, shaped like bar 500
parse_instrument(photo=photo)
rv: bar 0.6
